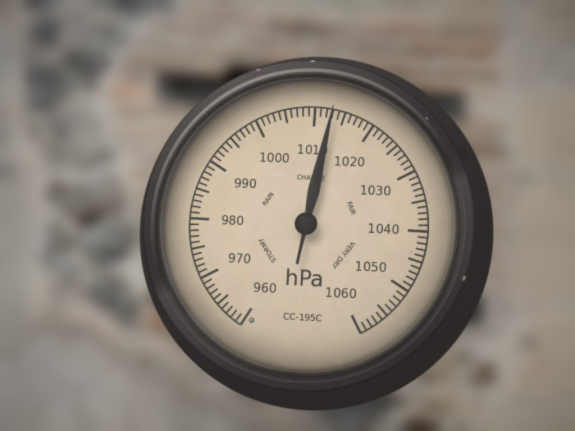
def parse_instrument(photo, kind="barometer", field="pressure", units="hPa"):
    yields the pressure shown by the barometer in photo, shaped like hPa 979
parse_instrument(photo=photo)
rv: hPa 1013
